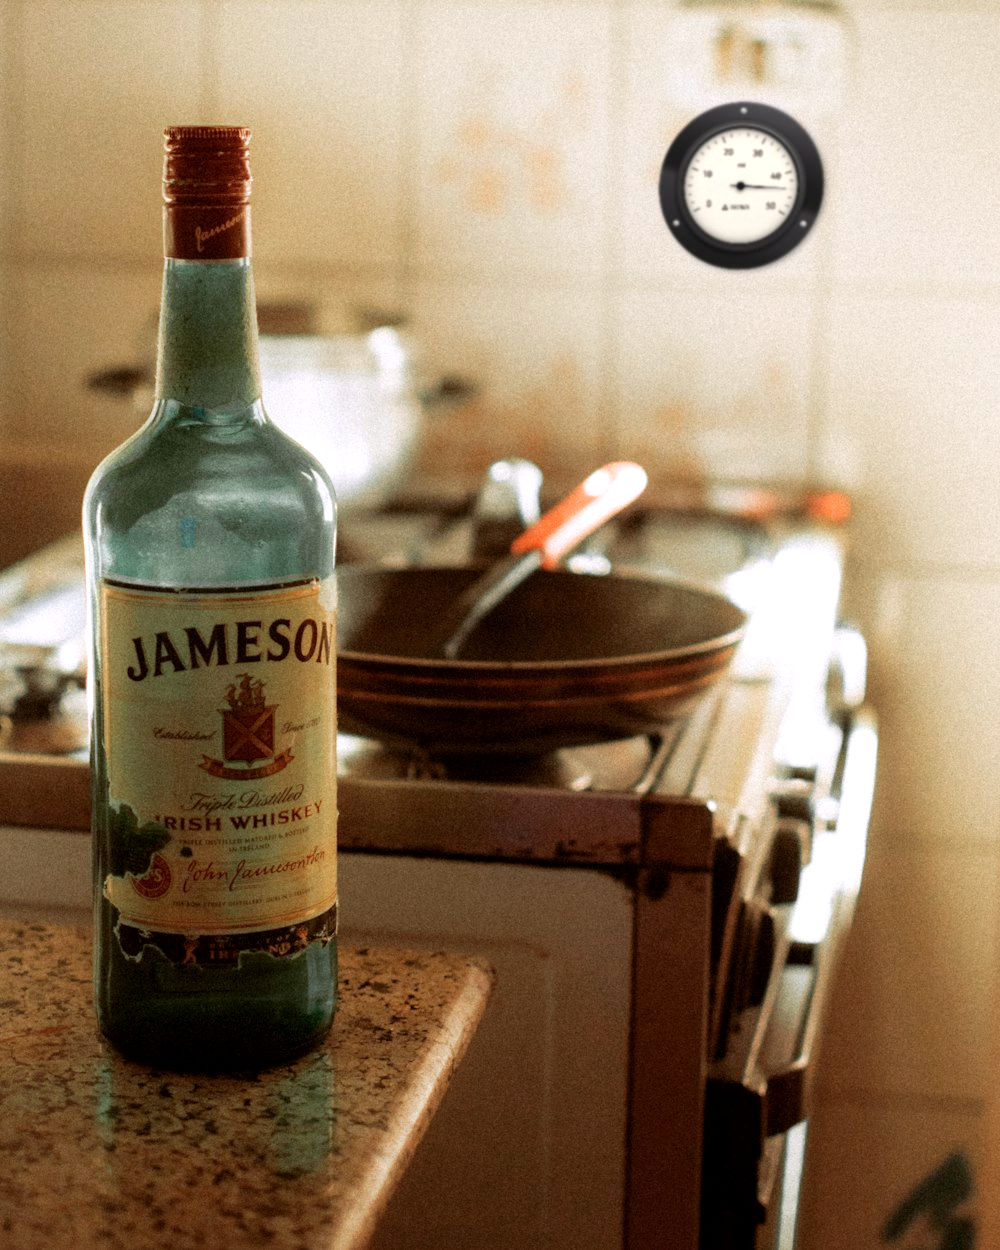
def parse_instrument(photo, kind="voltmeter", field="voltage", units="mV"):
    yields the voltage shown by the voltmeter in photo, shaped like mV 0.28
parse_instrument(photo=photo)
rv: mV 44
